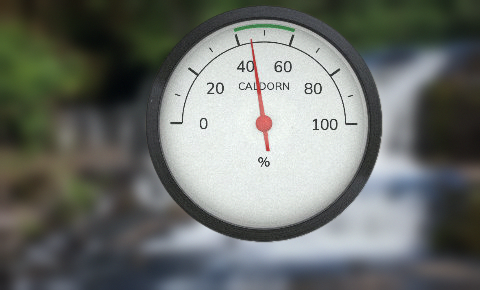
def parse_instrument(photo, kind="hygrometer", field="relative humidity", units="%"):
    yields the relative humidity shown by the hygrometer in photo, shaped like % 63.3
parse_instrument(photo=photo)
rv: % 45
